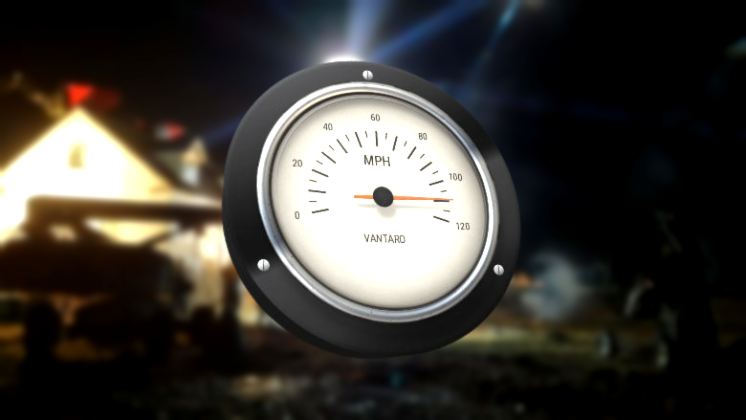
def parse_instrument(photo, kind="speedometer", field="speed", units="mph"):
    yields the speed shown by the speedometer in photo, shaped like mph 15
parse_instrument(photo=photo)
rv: mph 110
